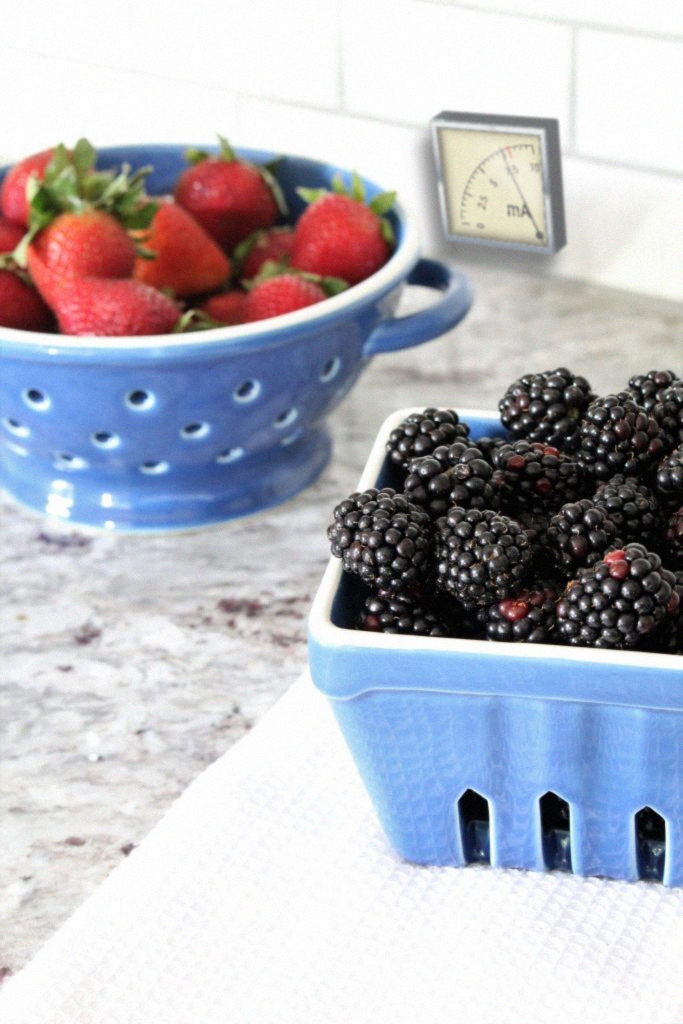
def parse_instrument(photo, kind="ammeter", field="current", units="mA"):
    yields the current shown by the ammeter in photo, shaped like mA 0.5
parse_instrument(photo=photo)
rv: mA 7.5
